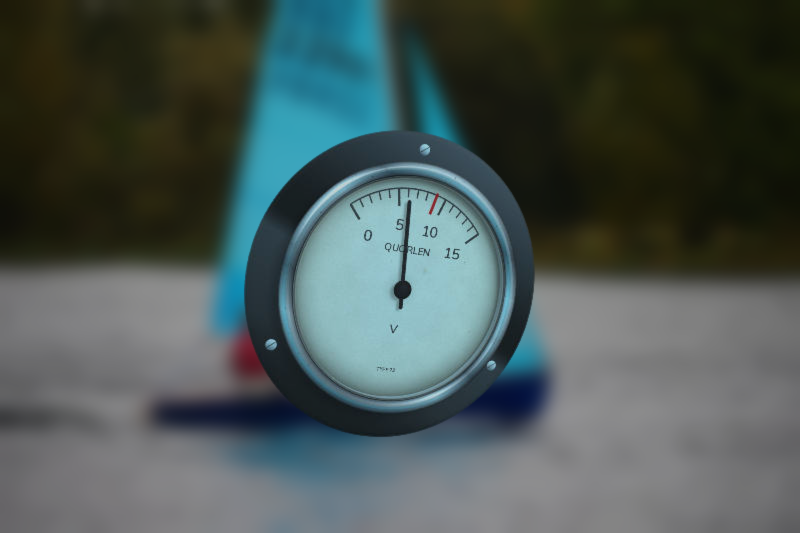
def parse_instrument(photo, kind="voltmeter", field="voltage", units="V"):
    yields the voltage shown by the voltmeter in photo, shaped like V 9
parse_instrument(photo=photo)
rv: V 6
